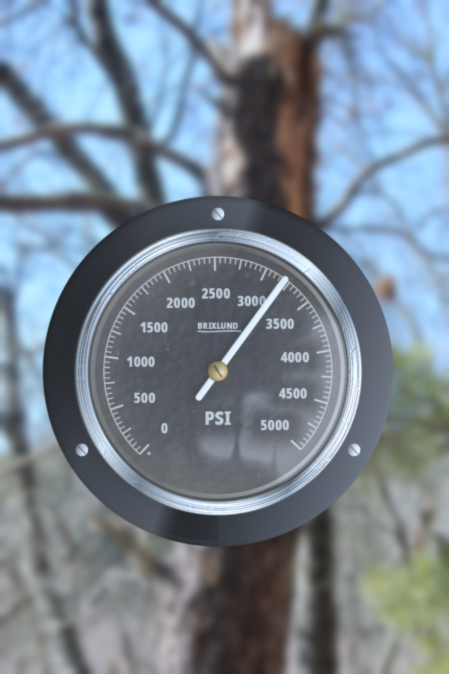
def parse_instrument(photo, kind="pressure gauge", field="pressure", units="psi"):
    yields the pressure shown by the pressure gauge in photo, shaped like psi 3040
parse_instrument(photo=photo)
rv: psi 3200
